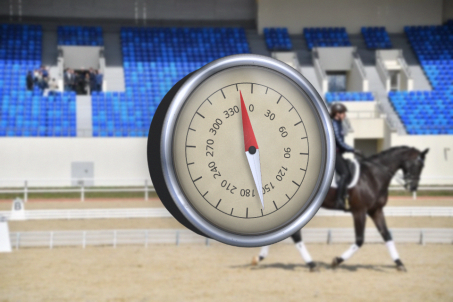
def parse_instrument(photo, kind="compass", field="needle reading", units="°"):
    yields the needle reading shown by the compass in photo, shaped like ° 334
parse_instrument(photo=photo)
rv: ° 345
